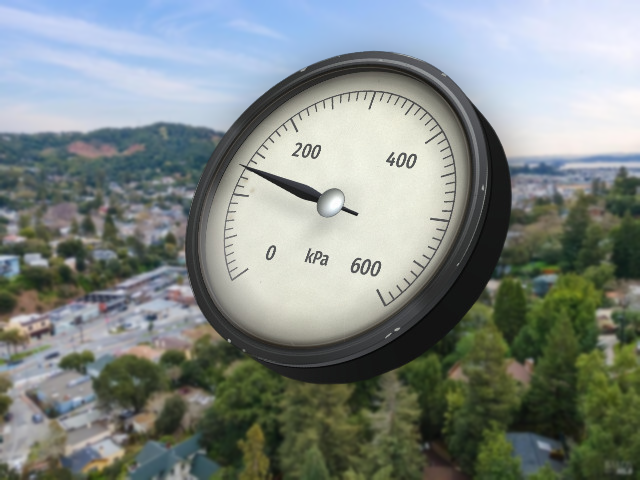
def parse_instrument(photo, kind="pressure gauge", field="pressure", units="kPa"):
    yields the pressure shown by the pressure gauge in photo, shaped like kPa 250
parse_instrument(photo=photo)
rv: kPa 130
